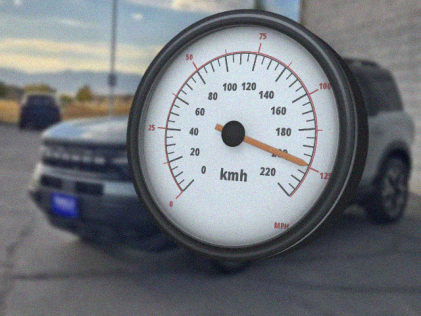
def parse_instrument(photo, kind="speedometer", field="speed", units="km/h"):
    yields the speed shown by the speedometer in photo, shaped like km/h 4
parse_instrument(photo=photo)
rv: km/h 200
